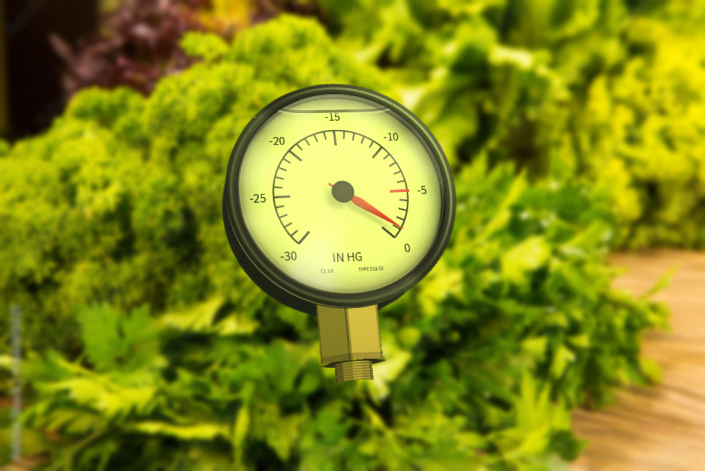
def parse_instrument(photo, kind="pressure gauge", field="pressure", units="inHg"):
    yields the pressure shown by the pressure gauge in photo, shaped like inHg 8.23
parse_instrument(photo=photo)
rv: inHg -1
